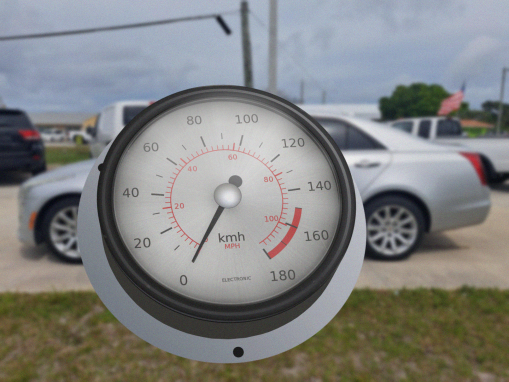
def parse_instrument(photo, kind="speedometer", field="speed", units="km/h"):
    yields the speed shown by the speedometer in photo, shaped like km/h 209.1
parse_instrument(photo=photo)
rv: km/h 0
